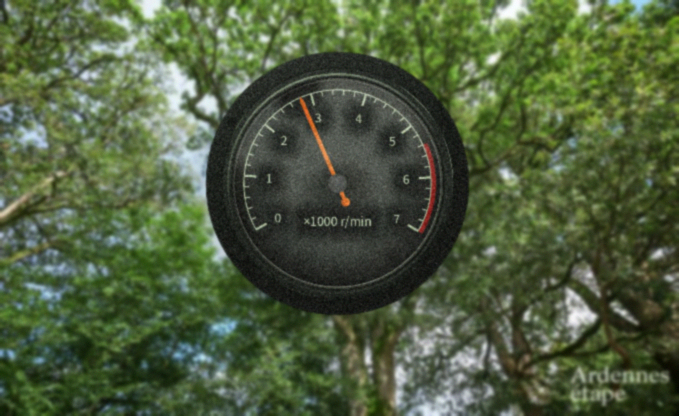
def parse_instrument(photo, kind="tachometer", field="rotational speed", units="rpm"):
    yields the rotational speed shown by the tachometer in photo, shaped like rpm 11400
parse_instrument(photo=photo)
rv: rpm 2800
